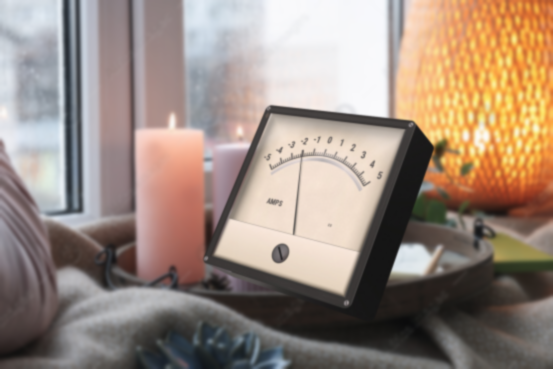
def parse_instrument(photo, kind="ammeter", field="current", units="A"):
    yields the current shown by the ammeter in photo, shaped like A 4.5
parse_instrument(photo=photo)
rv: A -2
